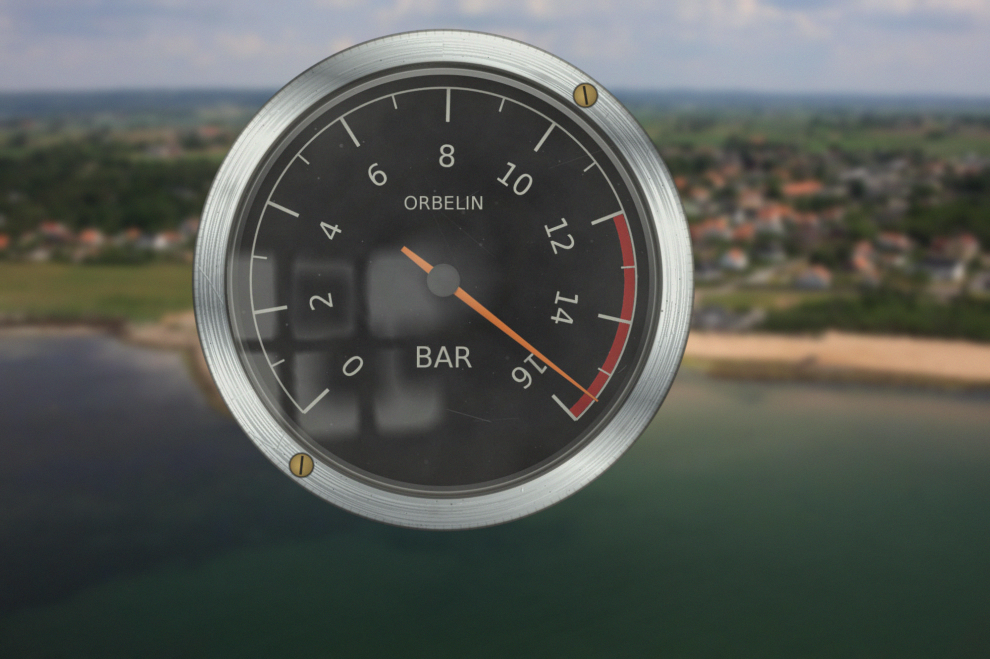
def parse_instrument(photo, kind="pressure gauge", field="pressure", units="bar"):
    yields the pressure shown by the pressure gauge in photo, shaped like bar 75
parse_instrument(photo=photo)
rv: bar 15.5
